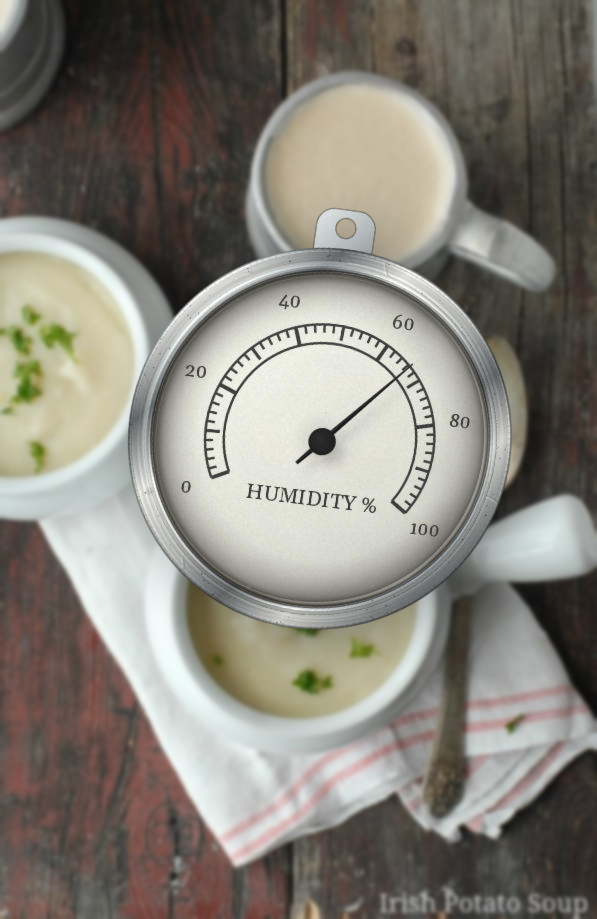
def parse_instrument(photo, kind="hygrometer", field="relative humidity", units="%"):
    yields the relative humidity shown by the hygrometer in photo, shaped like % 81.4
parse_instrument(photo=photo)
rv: % 66
